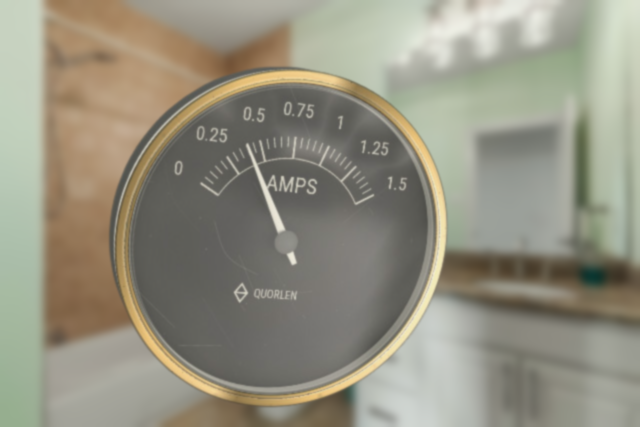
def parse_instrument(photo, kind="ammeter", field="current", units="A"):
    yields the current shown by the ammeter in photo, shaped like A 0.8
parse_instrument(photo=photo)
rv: A 0.4
